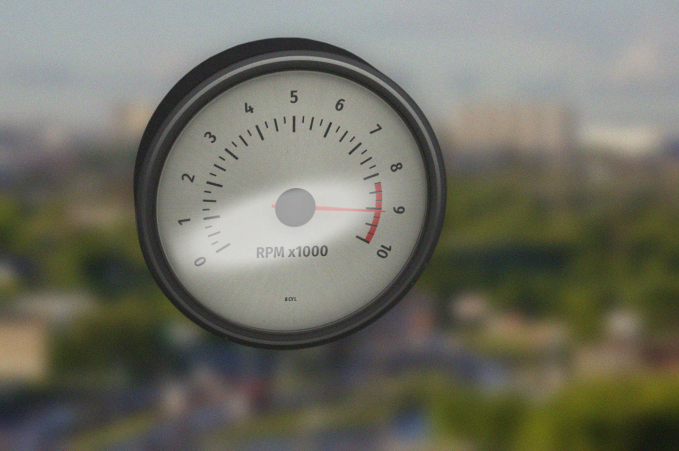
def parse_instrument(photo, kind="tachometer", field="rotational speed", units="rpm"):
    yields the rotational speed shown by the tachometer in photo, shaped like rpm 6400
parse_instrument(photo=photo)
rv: rpm 9000
